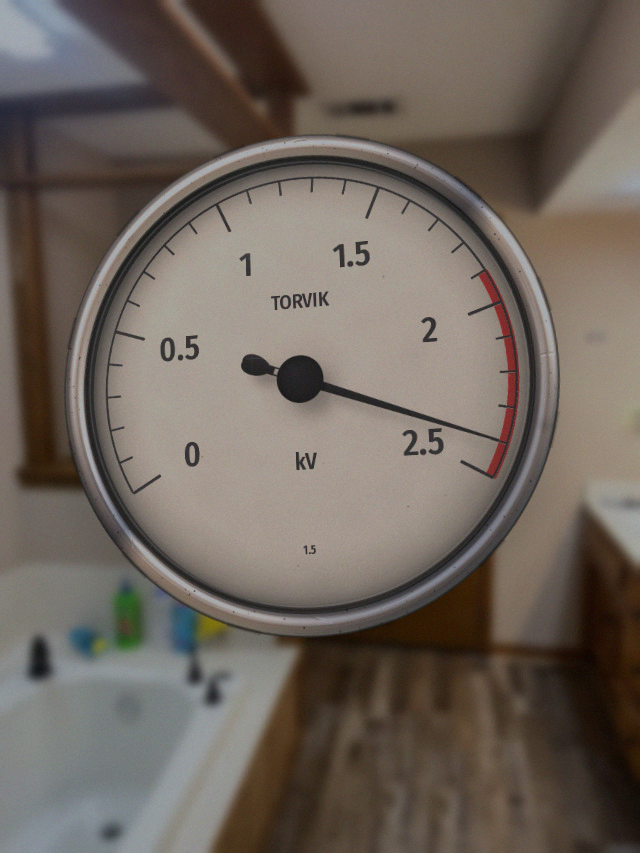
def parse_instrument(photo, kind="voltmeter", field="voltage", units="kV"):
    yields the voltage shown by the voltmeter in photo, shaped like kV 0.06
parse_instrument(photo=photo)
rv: kV 2.4
